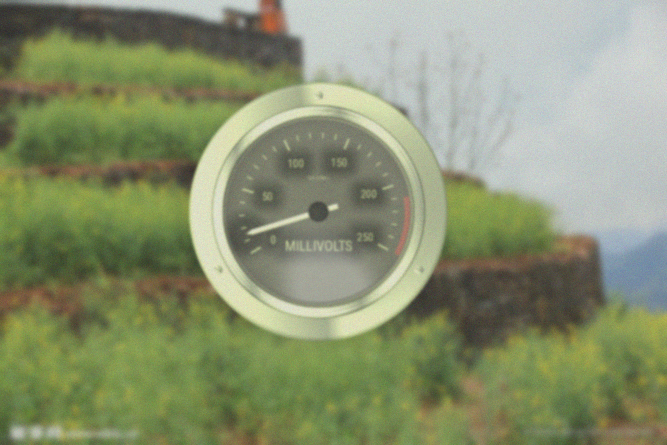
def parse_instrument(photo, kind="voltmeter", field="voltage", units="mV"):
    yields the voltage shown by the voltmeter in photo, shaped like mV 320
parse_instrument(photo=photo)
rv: mV 15
